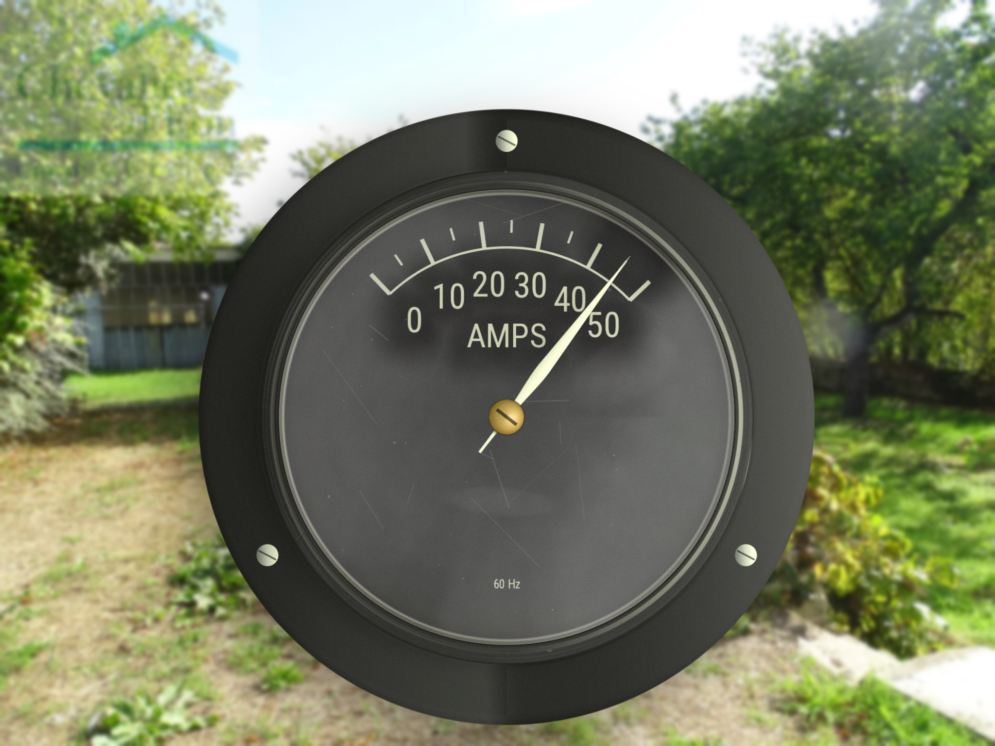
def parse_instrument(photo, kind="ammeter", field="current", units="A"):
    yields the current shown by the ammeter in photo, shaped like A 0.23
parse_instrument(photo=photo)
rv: A 45
